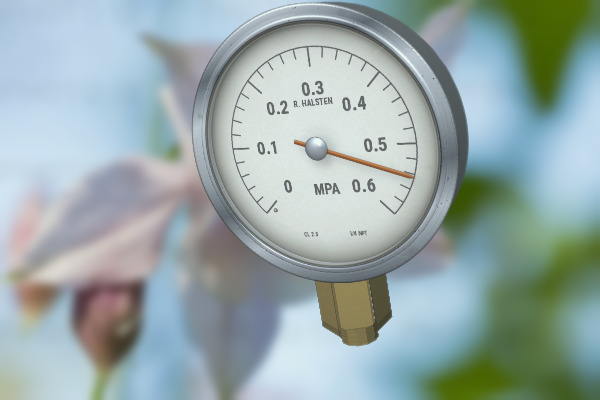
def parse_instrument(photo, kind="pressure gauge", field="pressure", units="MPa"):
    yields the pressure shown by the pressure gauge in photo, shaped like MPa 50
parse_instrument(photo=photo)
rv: MPa 0.54
